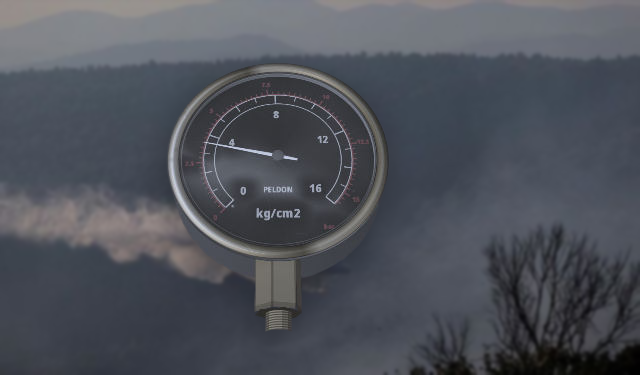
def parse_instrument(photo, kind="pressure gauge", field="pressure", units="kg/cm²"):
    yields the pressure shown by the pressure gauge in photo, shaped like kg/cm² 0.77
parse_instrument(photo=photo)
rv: kg/cm² 3.5
